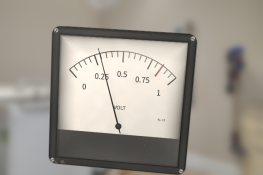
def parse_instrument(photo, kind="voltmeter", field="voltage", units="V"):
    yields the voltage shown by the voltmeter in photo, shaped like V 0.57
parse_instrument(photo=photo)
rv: V 0.3
